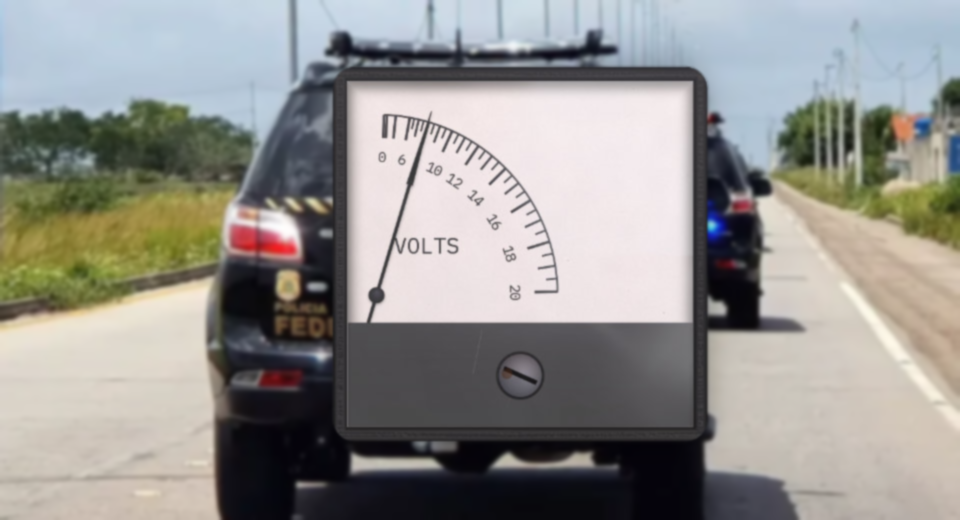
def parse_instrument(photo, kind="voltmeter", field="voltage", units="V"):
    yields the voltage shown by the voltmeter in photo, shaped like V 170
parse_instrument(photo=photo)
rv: V 8
